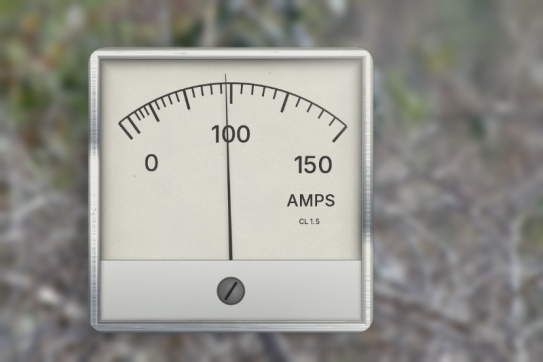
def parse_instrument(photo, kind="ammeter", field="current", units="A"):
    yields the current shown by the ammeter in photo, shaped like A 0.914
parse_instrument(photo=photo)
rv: A 97.5
